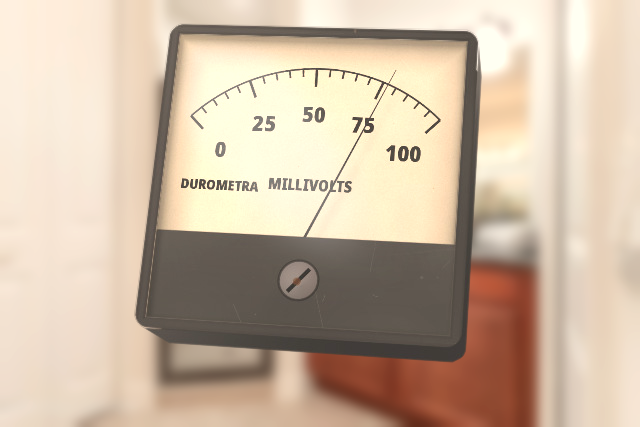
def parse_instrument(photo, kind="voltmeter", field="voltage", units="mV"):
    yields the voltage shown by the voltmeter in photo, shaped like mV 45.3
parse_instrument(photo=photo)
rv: mV 77.5
